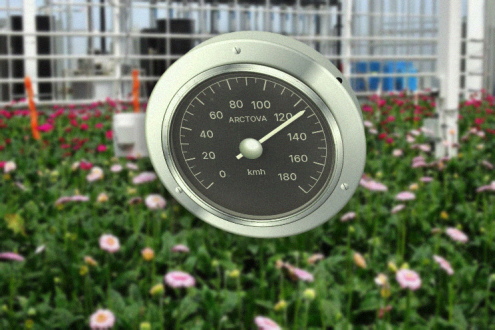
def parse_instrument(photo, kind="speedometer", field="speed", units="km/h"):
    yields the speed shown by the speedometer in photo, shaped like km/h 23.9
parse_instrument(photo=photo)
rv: km/h 125
